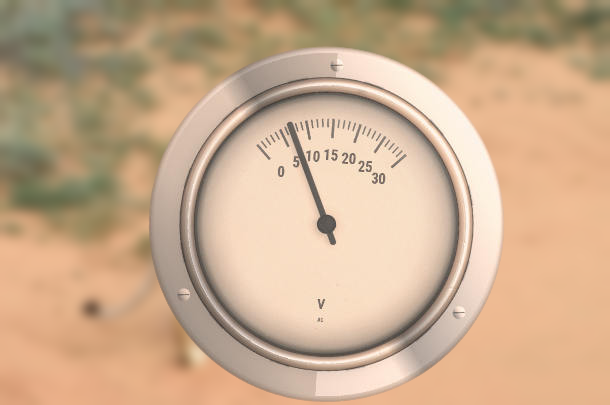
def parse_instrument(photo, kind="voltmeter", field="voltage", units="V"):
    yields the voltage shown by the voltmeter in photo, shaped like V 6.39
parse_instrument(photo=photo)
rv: V 7
